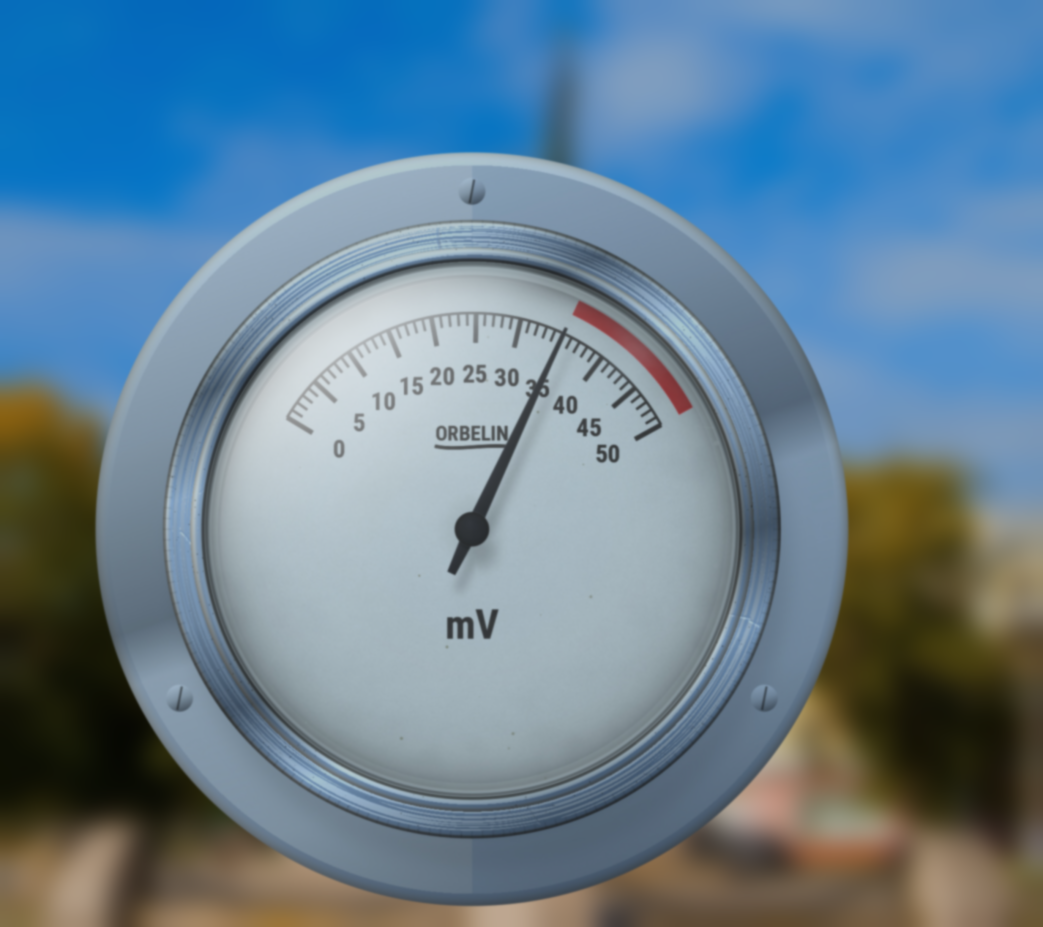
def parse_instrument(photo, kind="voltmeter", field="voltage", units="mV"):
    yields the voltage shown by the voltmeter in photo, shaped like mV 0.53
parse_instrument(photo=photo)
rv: mV 35
